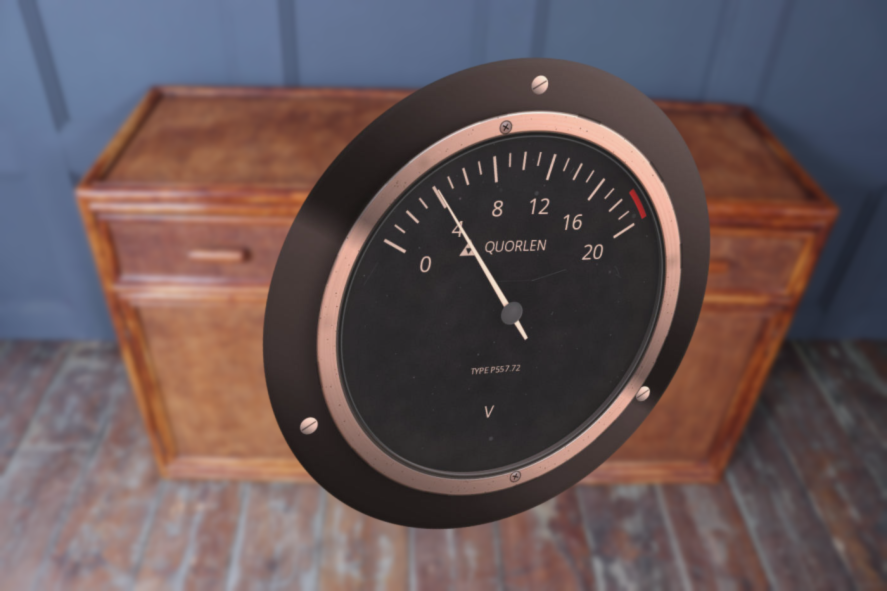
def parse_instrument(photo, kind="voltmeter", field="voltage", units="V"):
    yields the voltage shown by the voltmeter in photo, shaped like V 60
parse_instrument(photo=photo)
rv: V 4
